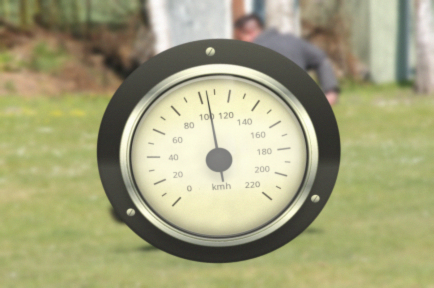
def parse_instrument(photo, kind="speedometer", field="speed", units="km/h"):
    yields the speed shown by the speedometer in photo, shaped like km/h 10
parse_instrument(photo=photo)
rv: km/h 105
